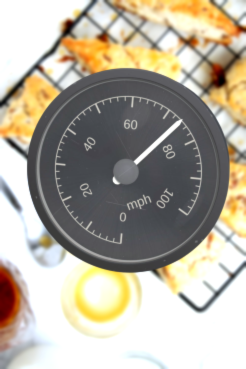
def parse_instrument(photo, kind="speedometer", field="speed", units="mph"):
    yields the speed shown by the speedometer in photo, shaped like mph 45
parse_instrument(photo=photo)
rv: mph 74
